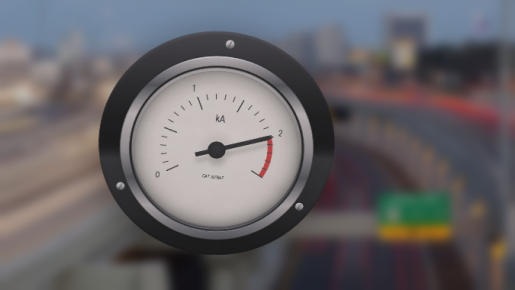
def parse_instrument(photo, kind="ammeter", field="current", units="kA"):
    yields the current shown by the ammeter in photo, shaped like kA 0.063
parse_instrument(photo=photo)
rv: kA 2
